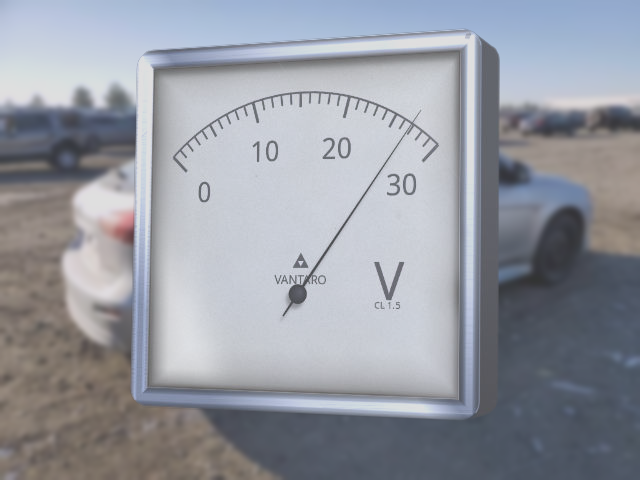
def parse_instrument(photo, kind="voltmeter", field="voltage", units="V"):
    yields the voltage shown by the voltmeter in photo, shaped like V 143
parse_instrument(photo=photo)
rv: V 27
